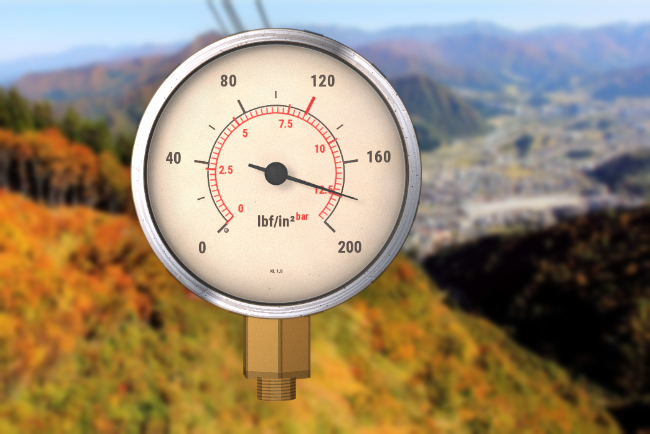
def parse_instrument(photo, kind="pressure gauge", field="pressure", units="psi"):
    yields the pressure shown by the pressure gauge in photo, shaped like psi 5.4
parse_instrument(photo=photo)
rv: psi 180
